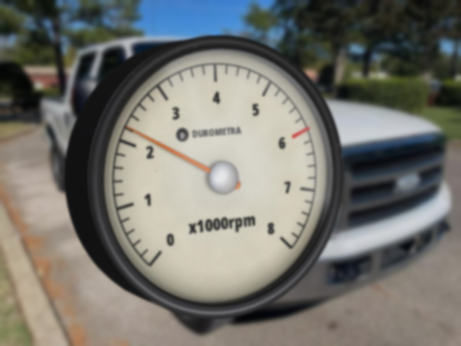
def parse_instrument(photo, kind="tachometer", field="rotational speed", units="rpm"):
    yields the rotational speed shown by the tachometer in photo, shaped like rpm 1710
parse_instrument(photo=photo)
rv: rpm 2200
